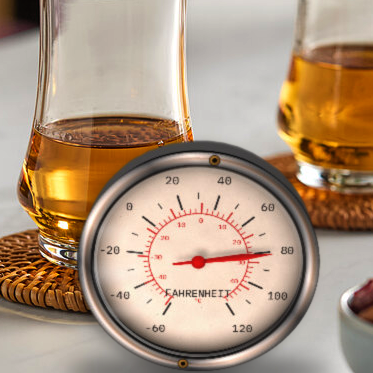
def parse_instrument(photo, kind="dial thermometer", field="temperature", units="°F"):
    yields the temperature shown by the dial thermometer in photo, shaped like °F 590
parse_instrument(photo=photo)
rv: °F 80
